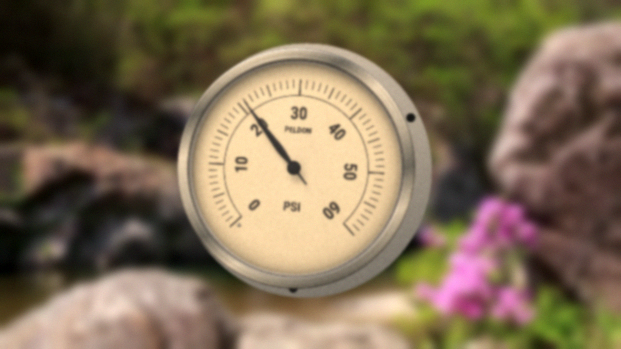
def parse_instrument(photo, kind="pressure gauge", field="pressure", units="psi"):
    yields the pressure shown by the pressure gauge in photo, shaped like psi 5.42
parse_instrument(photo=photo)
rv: psi 21
